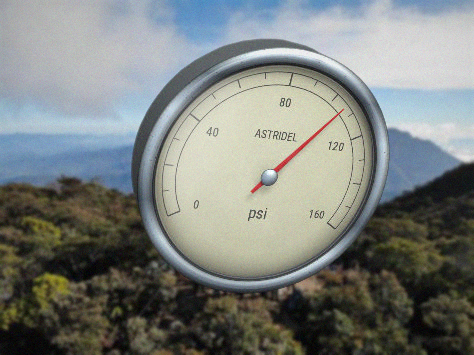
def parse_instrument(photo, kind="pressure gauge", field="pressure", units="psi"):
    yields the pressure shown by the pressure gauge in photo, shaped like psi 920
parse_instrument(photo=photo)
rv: psi 105
